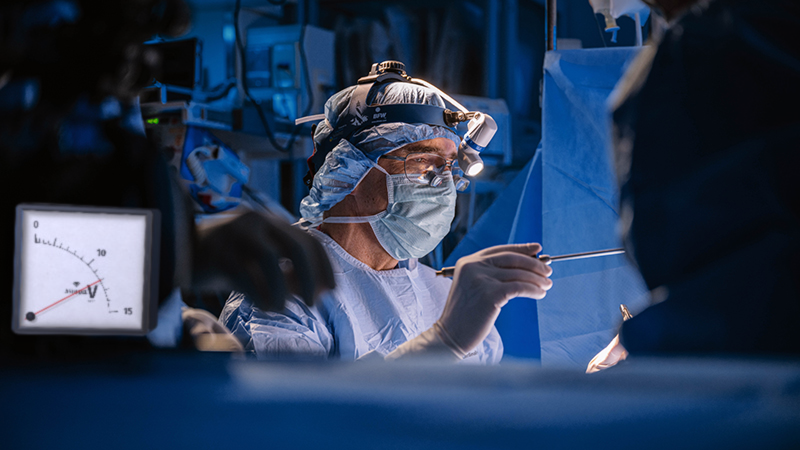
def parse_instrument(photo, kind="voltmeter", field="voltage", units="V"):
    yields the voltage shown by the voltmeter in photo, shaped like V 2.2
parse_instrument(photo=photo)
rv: V 12
